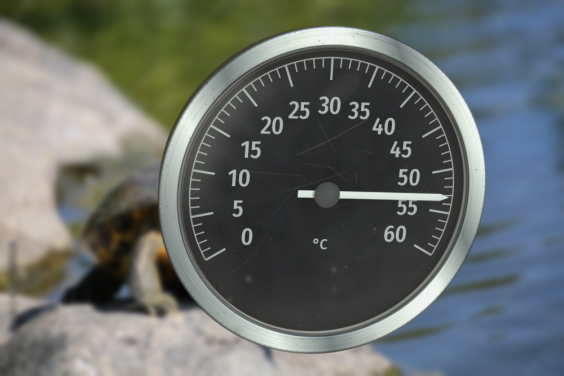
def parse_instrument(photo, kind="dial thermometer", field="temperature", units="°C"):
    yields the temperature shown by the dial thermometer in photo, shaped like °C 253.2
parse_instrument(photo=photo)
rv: °C 53
